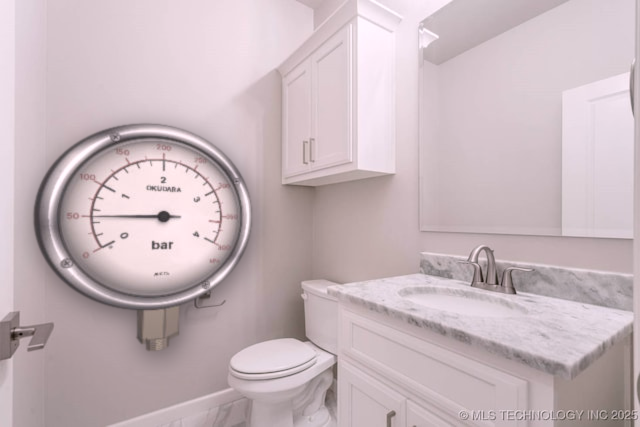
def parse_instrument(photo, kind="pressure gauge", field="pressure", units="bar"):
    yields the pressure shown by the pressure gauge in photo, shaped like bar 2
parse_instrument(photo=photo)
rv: bar 0.5
